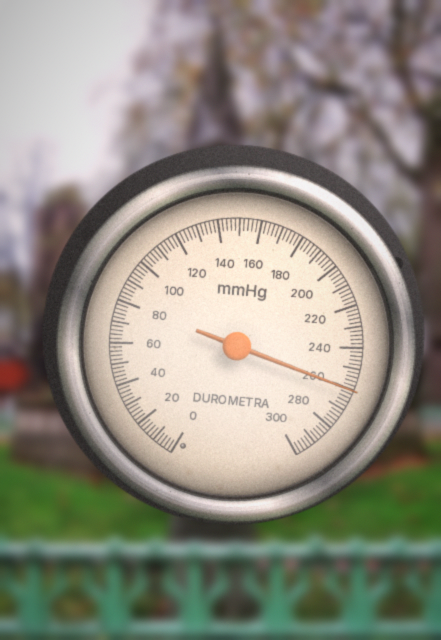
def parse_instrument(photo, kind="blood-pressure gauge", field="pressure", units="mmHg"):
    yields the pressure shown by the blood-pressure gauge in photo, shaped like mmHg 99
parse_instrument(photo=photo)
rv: mmHg 260
